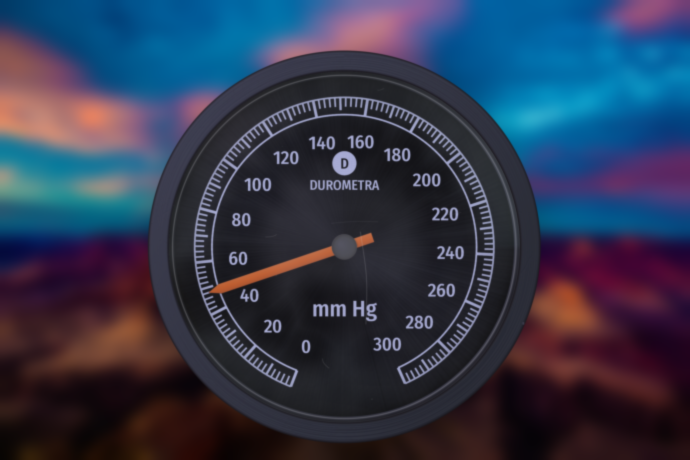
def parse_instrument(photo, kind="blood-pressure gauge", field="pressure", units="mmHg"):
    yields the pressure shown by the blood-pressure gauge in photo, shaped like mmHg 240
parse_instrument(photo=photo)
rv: mmHg 48
